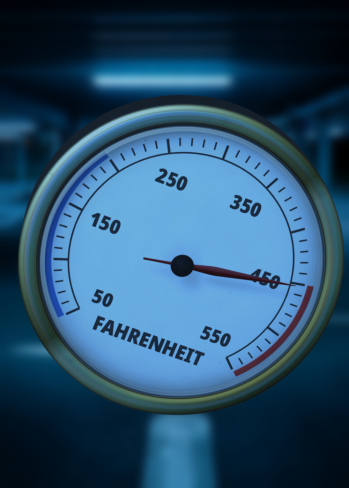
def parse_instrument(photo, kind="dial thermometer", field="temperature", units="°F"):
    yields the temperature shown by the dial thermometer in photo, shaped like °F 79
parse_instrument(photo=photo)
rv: °F 450
